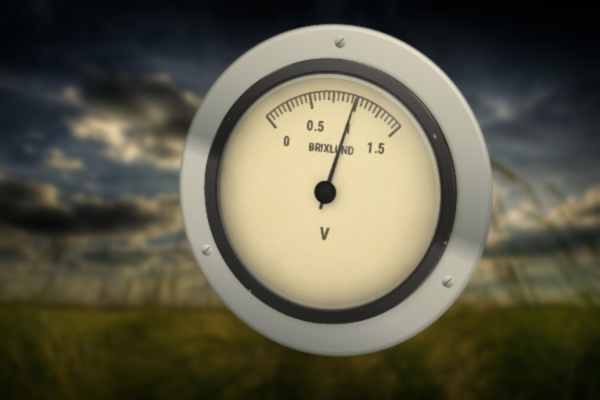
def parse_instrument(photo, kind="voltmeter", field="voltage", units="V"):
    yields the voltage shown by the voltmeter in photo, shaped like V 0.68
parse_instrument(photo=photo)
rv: V 1
